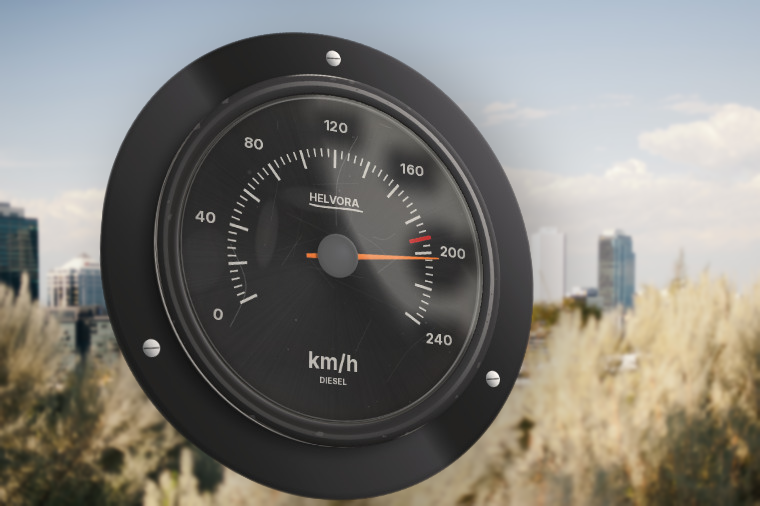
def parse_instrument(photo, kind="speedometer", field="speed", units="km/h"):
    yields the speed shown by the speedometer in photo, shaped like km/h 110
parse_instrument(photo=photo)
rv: km/h 204
